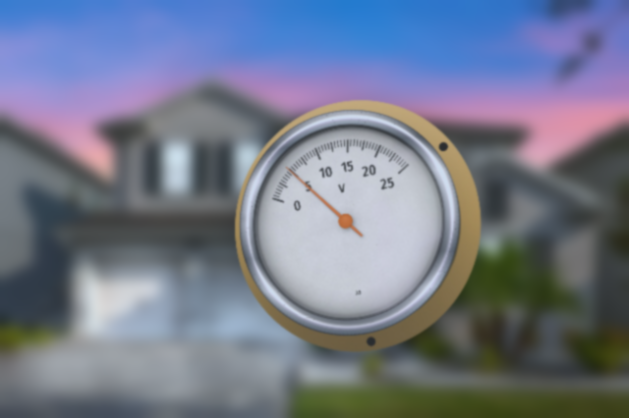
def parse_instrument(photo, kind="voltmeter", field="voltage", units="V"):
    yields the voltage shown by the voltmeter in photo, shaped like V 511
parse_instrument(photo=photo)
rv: V 5
